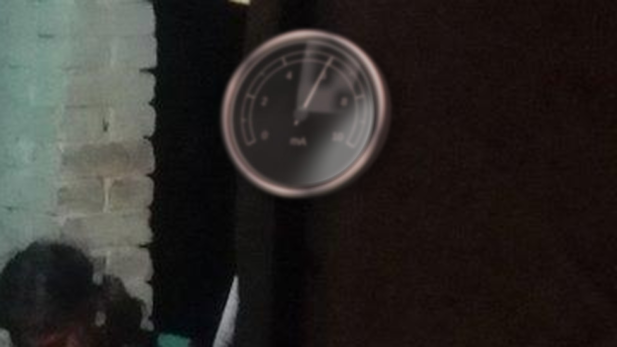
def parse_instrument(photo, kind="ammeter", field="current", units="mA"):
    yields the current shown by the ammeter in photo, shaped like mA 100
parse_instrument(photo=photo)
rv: mA 6
